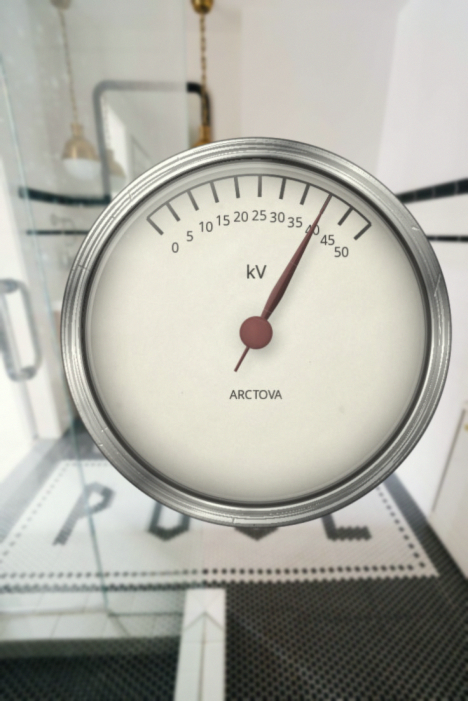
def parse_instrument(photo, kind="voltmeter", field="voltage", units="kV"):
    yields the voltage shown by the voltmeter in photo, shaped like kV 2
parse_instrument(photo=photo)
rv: kV 40
